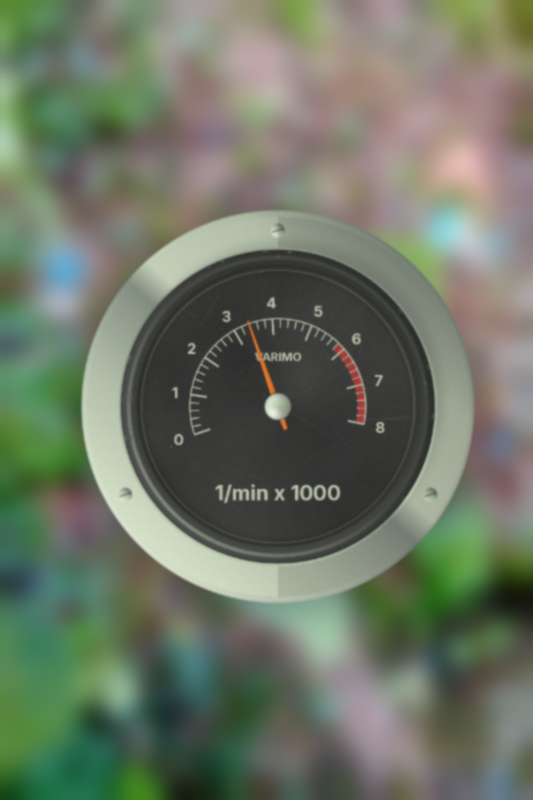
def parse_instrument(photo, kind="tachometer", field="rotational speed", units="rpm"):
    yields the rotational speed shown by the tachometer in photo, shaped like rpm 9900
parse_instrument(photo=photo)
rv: rpm 3400
